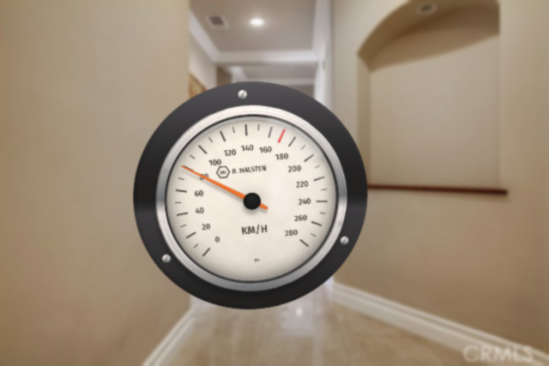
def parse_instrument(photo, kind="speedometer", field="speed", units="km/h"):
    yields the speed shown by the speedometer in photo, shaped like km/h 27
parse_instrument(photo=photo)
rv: km/h 80
